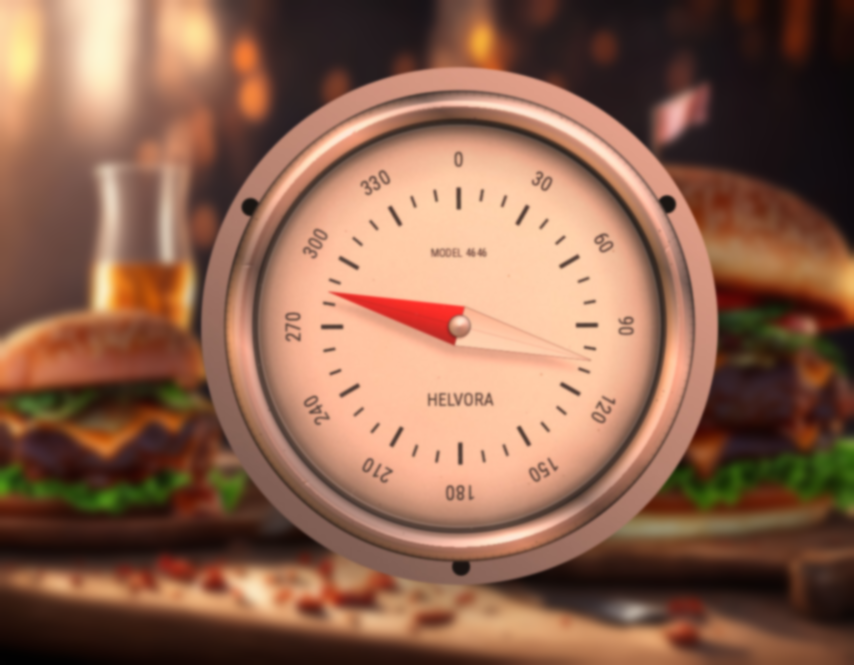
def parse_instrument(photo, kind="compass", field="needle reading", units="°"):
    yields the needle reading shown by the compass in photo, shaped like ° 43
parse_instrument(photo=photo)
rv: ° 285
